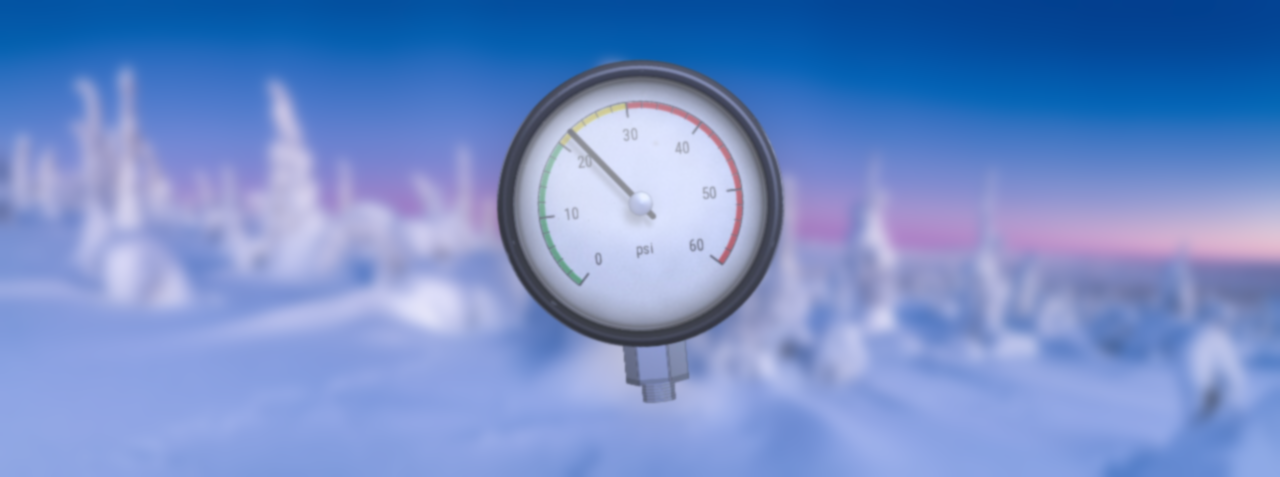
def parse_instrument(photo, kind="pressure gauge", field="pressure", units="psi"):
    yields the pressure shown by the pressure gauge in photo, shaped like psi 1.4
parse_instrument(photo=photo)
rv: psi 22
